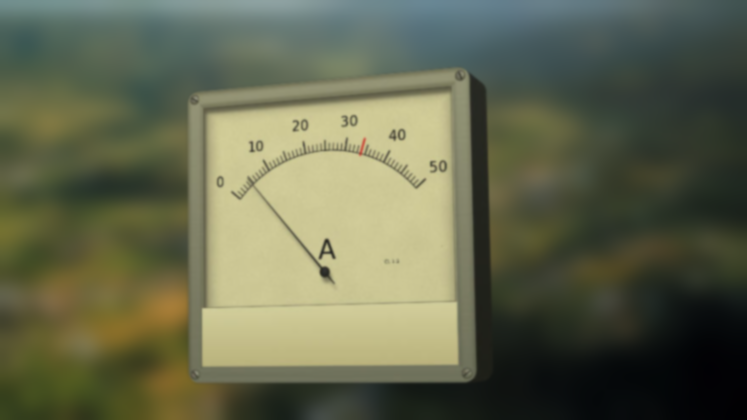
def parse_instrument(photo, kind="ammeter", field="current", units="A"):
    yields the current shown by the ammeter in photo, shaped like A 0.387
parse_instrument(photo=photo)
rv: A 5
